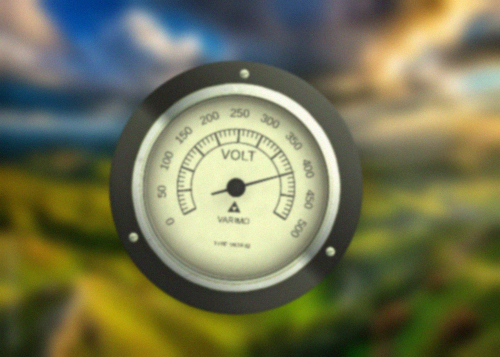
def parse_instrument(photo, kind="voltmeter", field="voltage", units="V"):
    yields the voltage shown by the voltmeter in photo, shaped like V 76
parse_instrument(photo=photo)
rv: V 400
